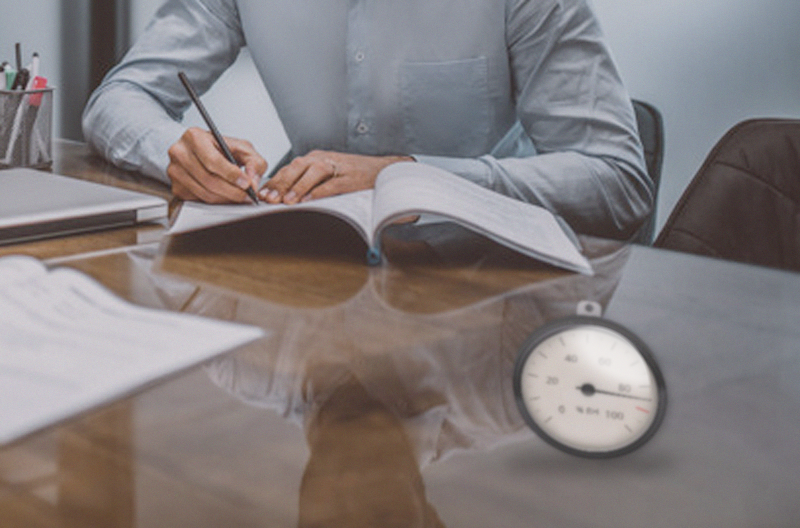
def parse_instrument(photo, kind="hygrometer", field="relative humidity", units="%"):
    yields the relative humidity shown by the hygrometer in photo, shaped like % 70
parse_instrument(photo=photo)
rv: % 85
